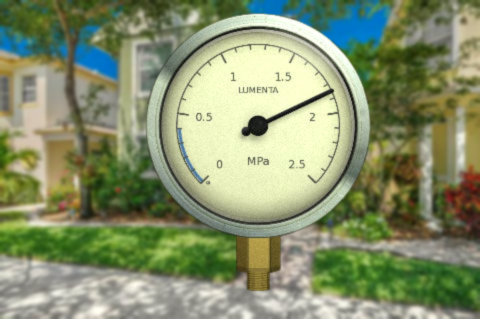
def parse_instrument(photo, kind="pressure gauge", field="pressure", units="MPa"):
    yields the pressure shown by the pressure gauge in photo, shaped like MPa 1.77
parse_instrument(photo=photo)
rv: MPa 1.85
